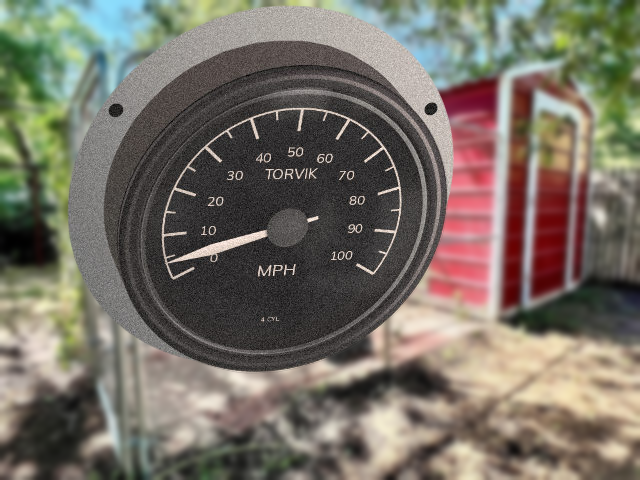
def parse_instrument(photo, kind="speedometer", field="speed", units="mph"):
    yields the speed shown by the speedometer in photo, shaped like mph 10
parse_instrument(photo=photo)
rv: mph 5
